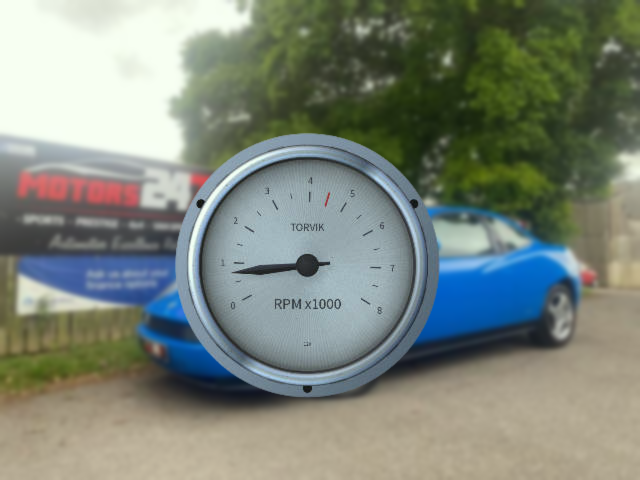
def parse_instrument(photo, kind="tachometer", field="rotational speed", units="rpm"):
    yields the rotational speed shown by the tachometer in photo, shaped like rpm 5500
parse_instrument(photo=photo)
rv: rpm 750
